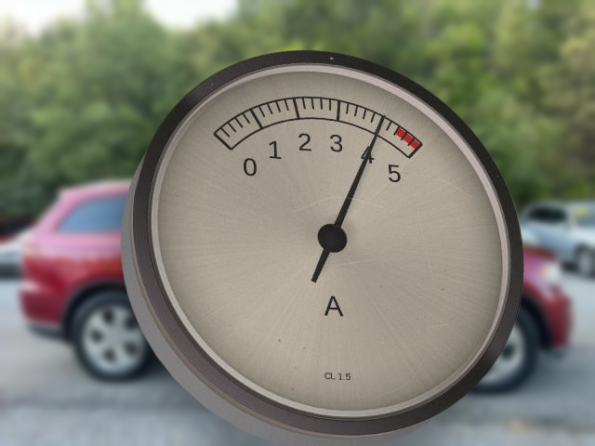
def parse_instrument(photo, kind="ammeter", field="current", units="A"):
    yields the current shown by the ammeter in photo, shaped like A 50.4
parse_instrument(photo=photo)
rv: A 4
